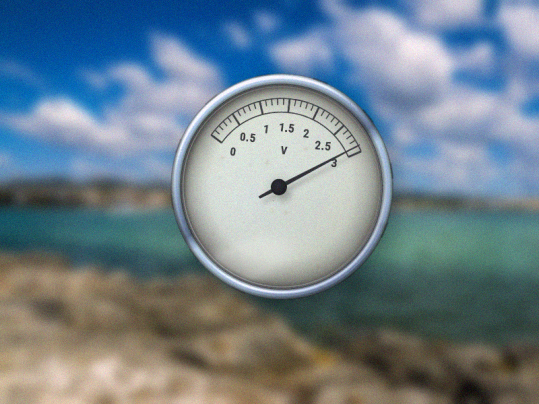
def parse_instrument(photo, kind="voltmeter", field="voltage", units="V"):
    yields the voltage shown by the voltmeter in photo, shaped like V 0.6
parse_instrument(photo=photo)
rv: V 2.9
